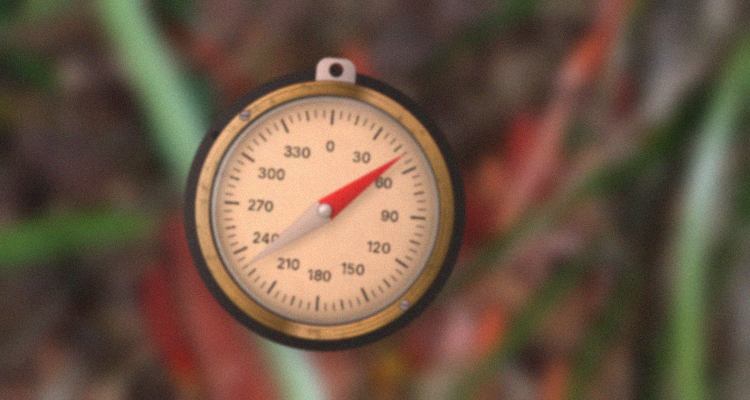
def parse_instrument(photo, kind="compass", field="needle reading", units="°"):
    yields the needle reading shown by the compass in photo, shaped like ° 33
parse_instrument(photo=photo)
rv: ° 50
